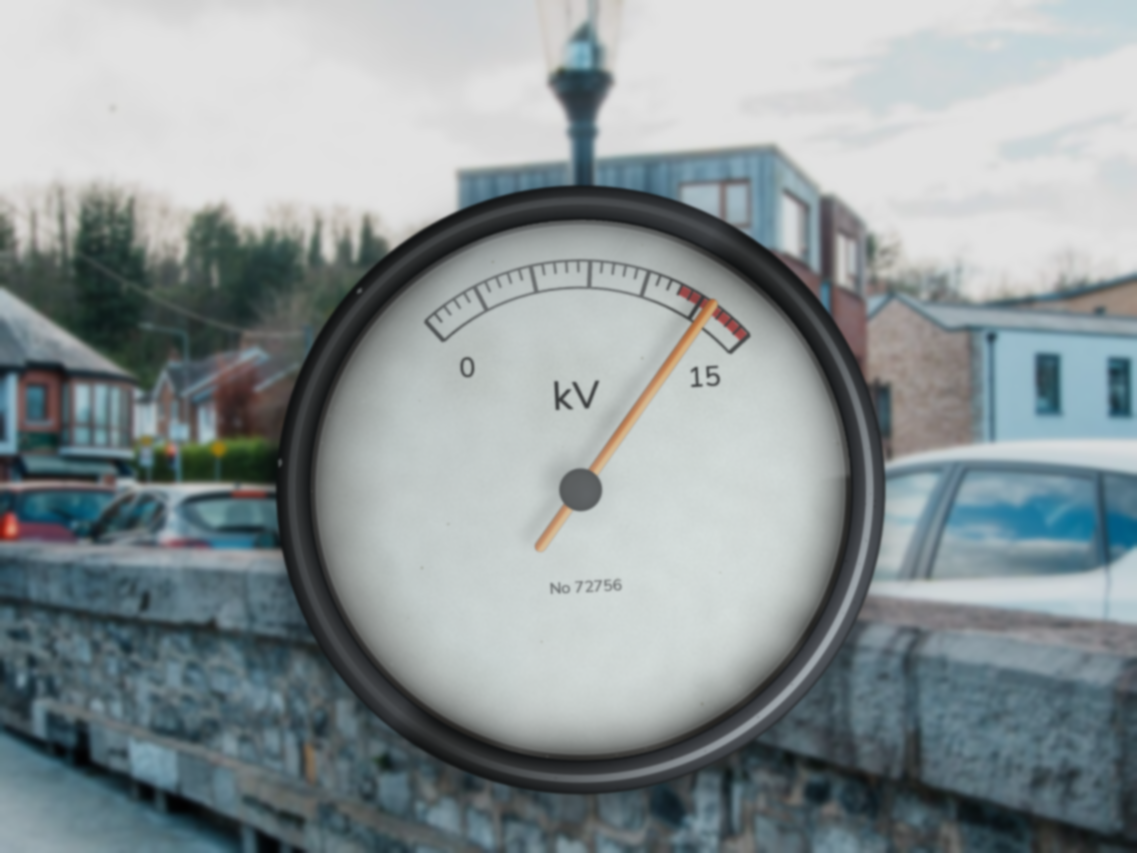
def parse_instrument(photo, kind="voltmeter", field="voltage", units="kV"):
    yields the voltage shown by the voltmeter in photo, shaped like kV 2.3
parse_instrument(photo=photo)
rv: kV 13
